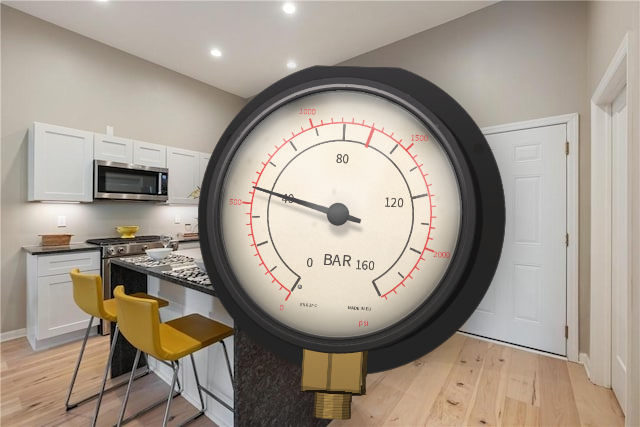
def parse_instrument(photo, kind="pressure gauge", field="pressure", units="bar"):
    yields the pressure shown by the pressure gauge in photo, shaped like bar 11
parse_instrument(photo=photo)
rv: bar 40
